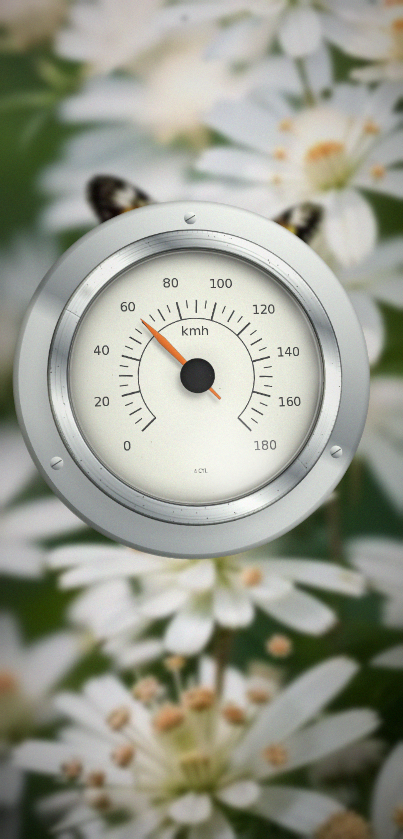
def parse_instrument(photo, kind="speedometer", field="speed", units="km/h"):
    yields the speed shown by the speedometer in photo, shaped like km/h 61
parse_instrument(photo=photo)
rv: km/h 60
